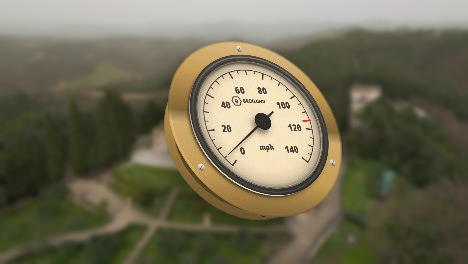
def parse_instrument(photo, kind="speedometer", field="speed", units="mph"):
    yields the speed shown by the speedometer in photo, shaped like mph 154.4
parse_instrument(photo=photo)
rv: mph 5
